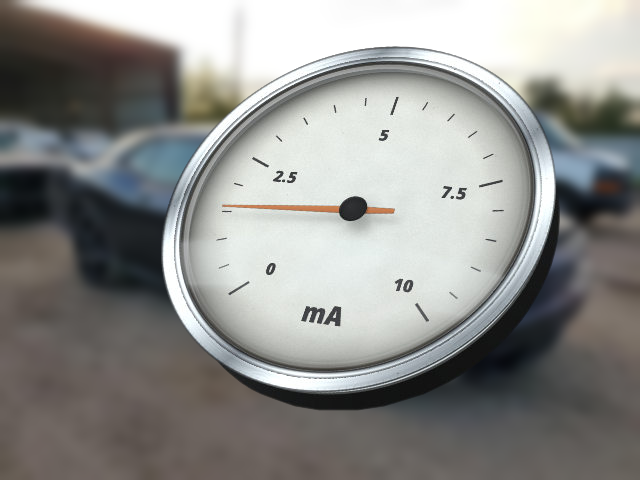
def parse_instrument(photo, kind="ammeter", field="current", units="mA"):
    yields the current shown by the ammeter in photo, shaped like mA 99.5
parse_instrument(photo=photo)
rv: mA 1.5
